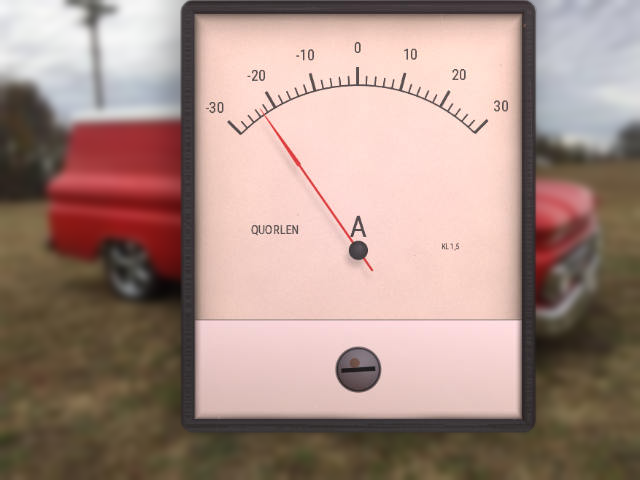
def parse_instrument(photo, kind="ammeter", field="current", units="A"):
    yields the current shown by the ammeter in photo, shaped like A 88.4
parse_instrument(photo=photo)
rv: A -23
